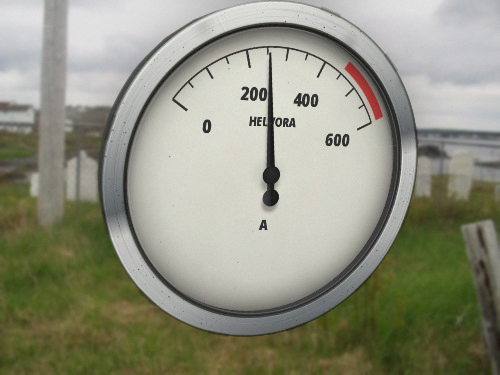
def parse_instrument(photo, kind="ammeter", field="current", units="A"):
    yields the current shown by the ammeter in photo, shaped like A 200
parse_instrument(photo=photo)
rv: A 250
